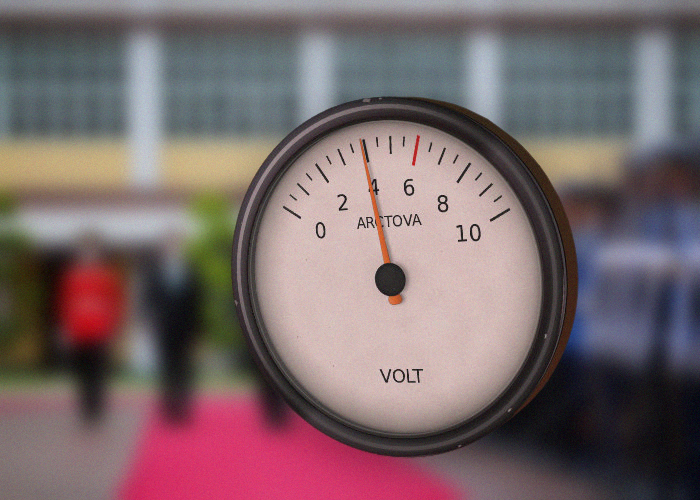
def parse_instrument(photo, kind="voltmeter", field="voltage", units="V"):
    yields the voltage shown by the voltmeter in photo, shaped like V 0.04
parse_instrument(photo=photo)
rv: V 4
